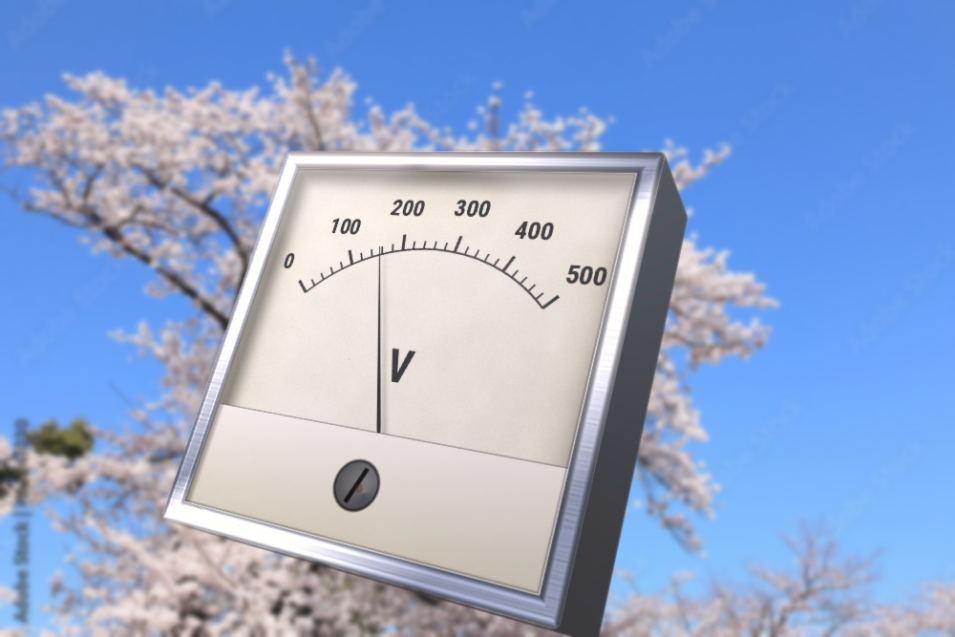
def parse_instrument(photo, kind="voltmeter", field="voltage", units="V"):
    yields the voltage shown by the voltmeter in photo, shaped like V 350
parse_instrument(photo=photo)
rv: V 160
